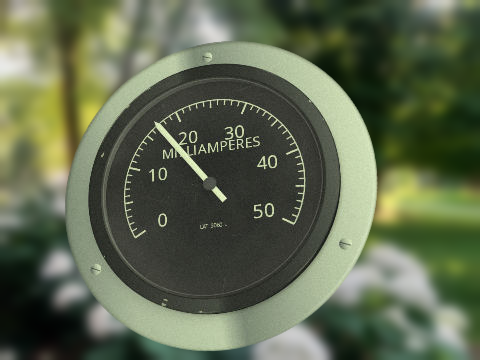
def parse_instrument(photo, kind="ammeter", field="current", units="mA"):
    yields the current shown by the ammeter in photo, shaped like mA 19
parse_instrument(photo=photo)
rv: mA 17
